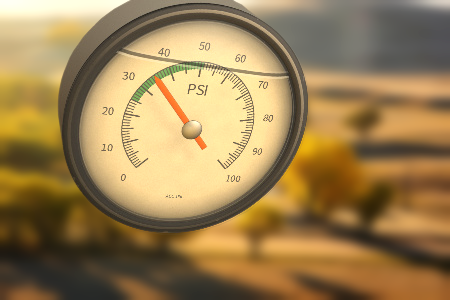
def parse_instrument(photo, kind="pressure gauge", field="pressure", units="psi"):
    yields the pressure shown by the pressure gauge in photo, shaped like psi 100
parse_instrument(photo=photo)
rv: psi 35
